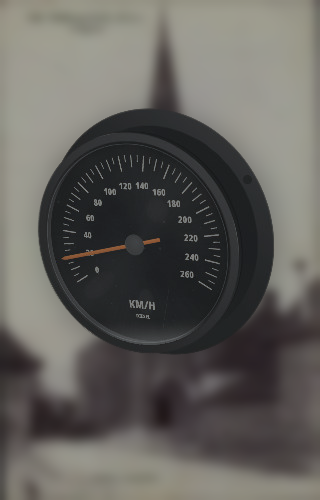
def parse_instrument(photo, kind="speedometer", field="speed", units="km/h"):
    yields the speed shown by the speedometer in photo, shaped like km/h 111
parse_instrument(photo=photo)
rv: km/h 20
